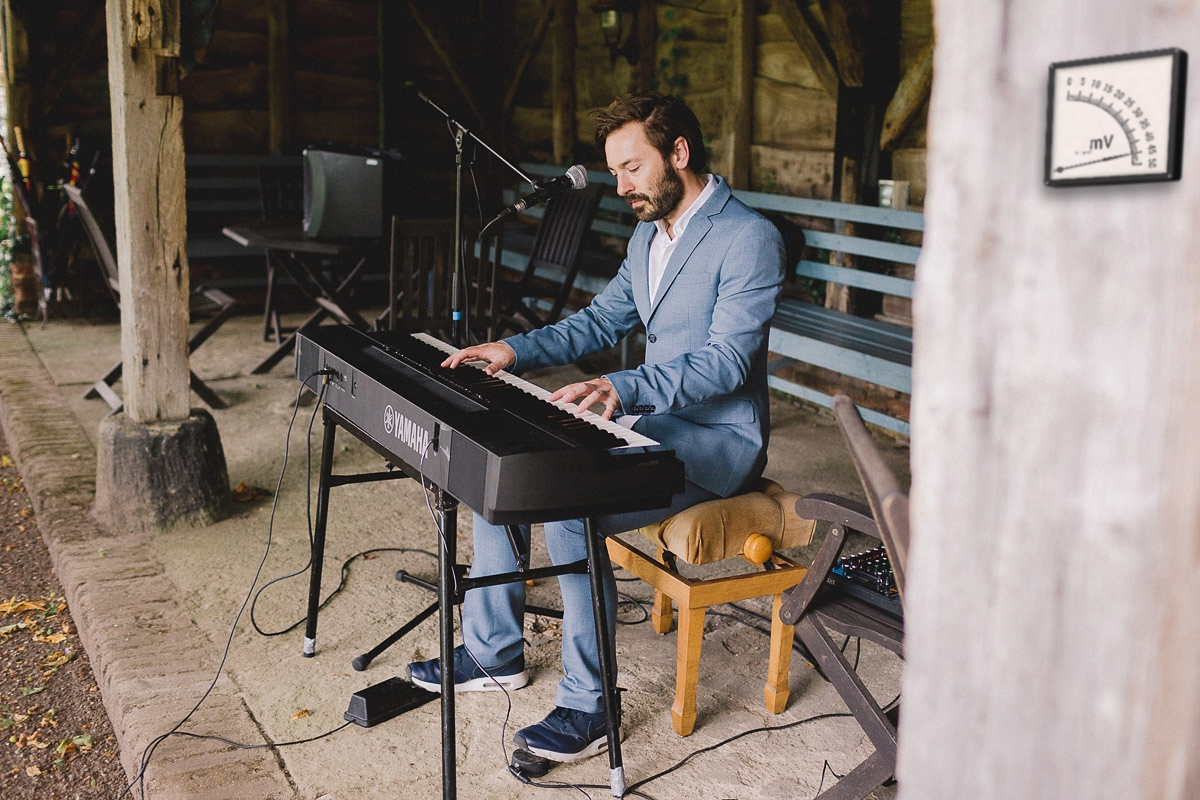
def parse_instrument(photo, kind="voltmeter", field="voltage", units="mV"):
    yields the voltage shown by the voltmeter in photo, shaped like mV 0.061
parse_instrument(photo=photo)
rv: mV 45
